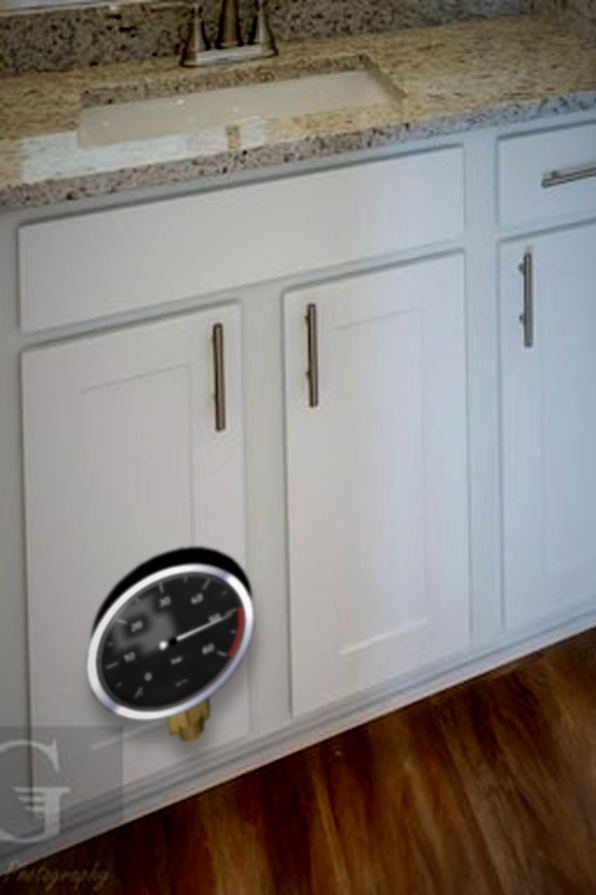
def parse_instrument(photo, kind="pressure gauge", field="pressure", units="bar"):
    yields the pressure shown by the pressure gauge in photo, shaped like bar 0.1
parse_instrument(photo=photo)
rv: bar 50
